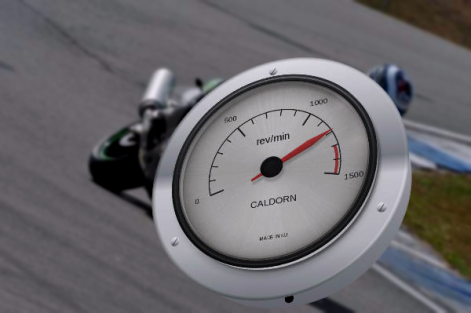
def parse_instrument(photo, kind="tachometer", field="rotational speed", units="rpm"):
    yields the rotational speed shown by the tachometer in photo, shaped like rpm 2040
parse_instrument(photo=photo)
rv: rpm 1200
